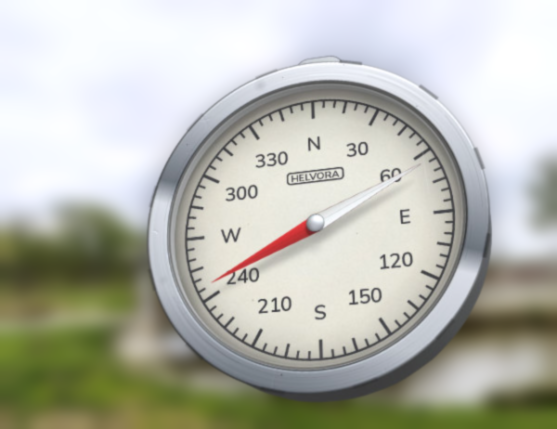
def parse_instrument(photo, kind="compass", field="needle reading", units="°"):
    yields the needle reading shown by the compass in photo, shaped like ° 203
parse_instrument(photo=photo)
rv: ° 245
